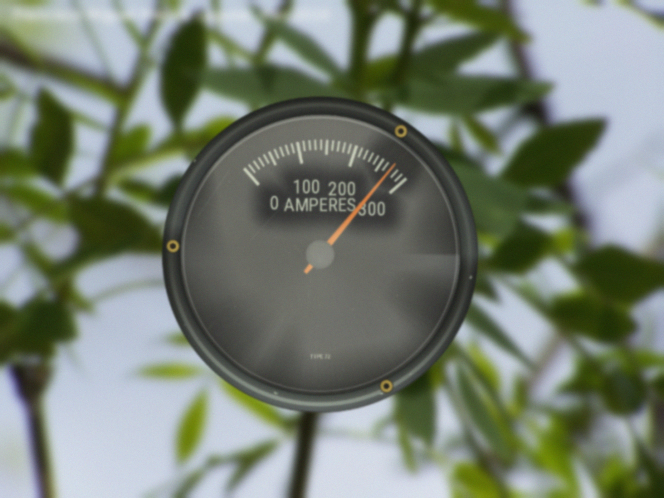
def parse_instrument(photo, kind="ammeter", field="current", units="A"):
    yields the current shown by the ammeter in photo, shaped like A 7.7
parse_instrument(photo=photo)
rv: A 270
